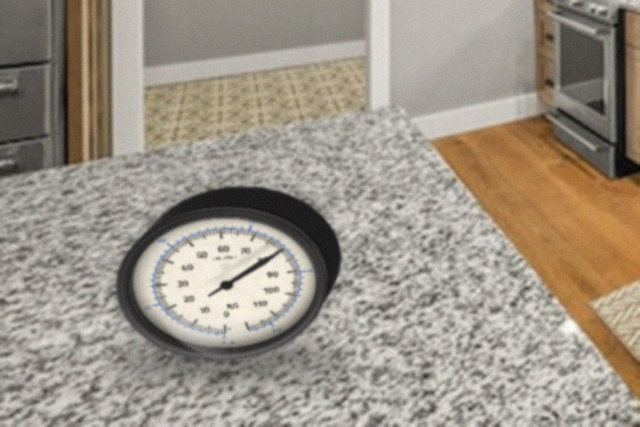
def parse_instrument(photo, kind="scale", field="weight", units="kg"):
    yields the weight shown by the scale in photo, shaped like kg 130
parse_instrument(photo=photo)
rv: kg 80
